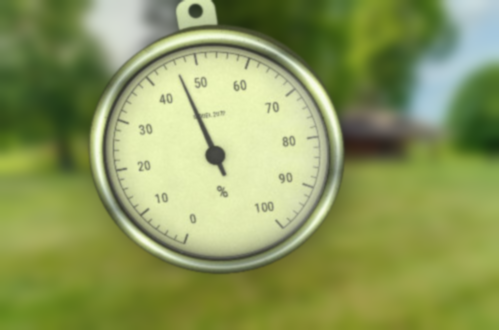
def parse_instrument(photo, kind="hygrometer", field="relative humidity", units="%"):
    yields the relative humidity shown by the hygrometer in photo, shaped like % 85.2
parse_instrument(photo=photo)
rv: % 46
